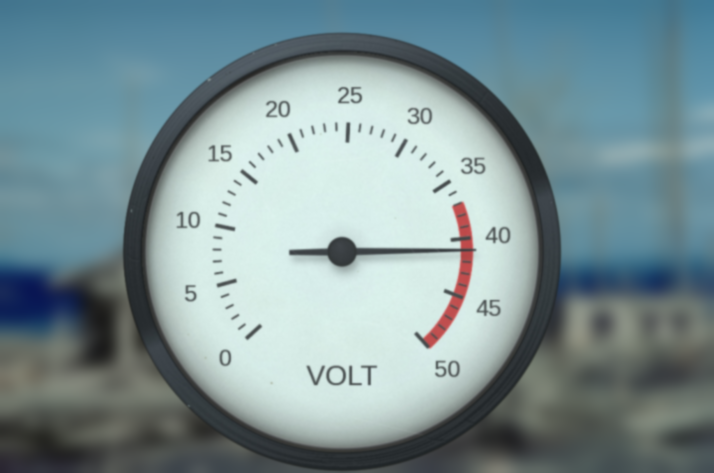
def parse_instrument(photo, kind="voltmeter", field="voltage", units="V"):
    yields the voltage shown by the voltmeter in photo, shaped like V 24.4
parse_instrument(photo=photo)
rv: V 41
